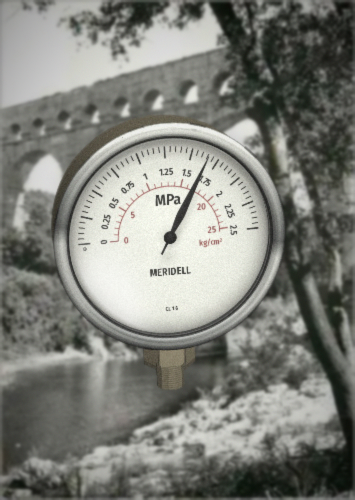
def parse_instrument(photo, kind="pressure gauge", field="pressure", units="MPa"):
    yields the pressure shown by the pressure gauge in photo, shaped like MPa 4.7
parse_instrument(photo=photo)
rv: MPa 1.65
